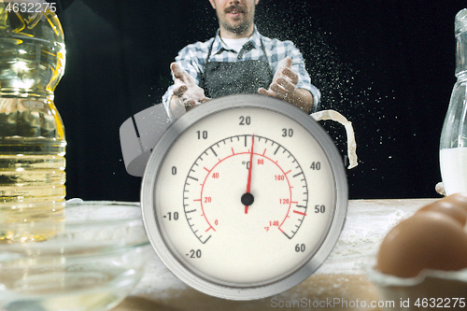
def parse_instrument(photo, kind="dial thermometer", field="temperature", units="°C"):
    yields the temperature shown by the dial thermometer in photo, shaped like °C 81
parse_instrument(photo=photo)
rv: °C 22
